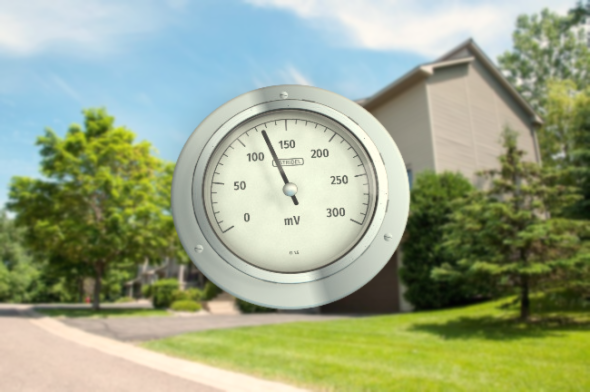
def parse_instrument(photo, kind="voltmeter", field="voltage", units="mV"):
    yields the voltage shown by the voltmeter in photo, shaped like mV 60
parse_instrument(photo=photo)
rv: mV 125
